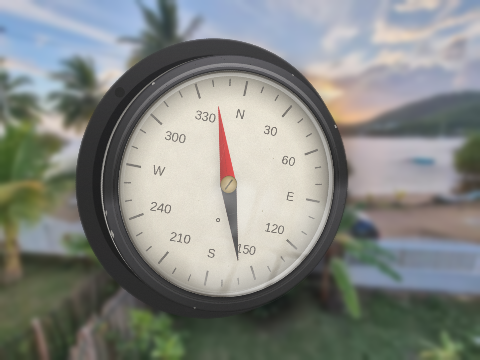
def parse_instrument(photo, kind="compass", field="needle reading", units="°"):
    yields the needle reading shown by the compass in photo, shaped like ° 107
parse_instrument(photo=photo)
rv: ° 340
